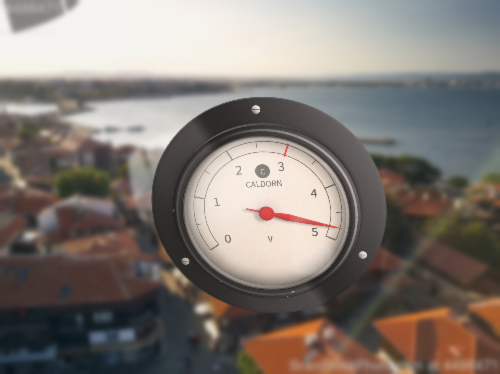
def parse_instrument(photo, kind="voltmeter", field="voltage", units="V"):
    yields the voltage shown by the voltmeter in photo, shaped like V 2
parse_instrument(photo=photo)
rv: V 4.75
